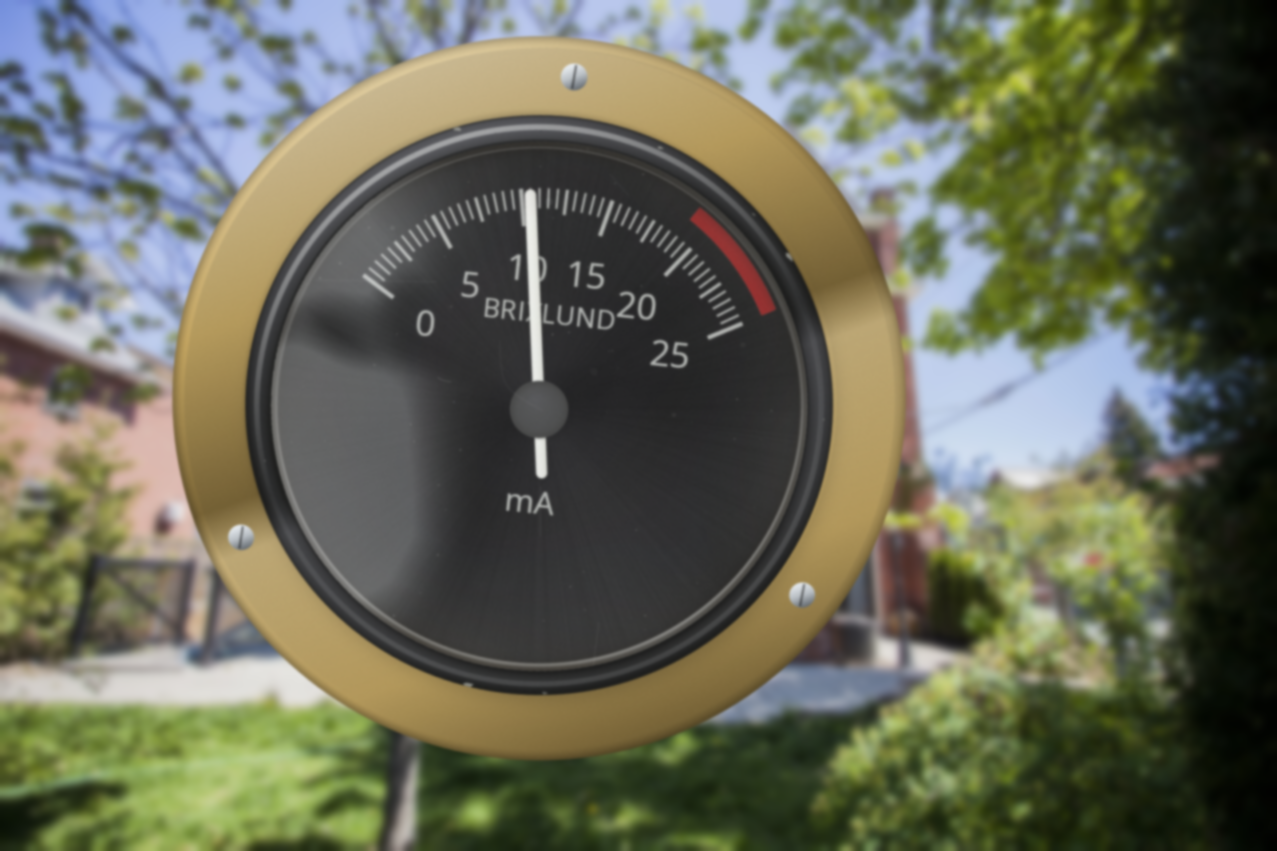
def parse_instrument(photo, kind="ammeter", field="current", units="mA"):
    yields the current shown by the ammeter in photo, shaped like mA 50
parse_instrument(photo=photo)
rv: mA 10.5
